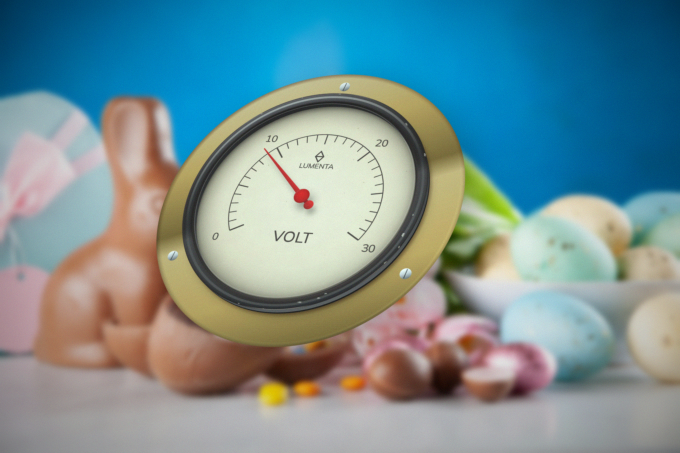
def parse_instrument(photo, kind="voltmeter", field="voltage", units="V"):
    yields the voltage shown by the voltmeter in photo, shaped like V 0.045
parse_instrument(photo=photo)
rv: V 9
